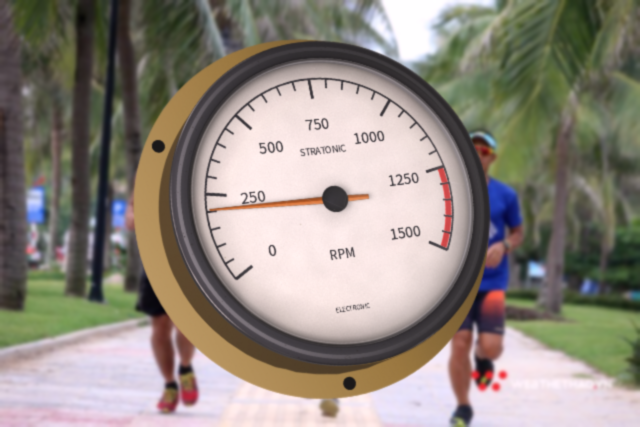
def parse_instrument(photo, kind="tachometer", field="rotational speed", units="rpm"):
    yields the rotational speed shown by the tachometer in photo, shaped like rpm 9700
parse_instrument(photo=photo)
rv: rpm 200
